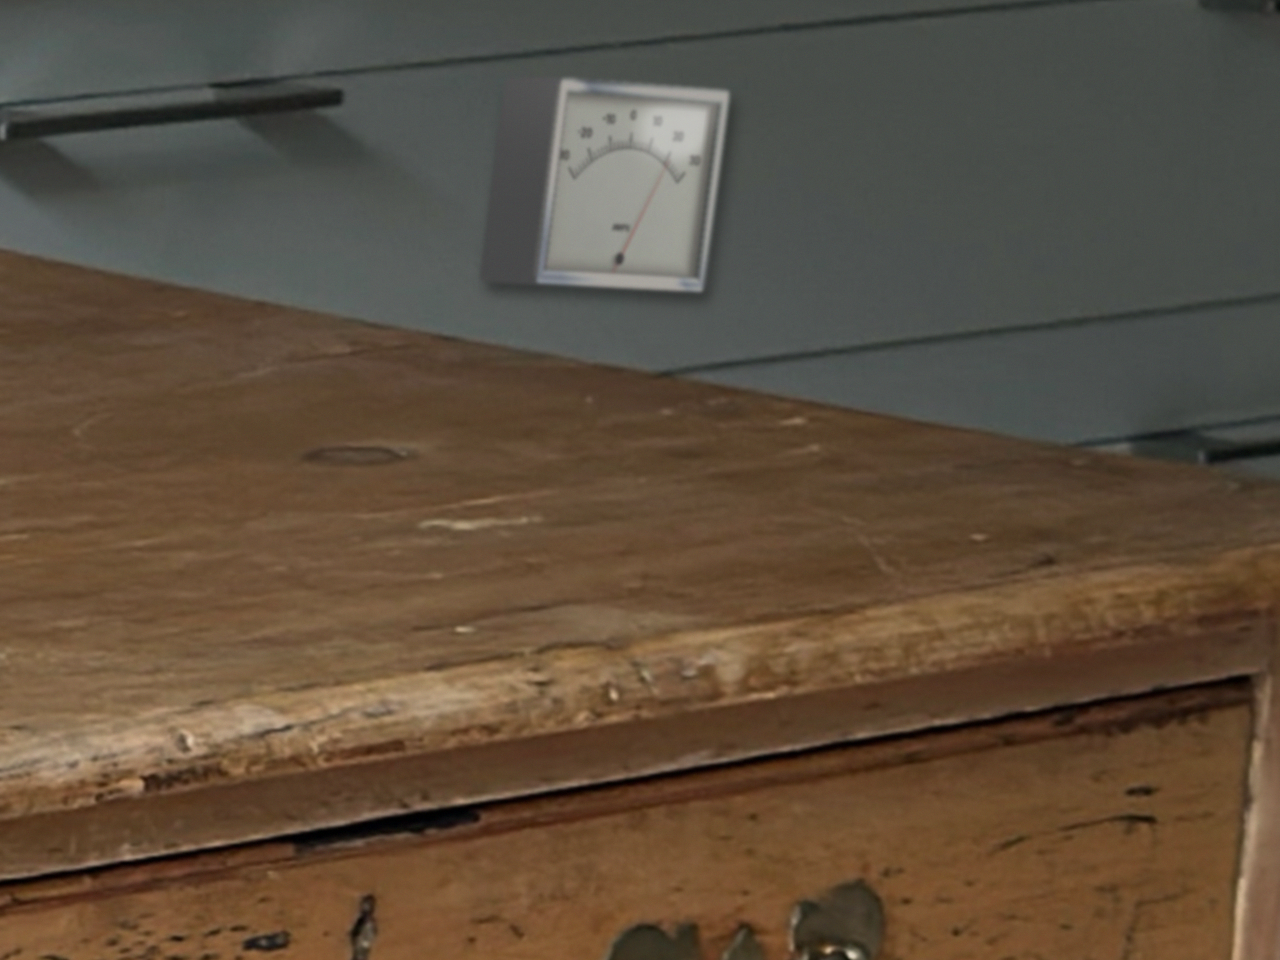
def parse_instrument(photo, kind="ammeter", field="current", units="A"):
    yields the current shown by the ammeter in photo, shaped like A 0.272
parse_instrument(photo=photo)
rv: A 20
